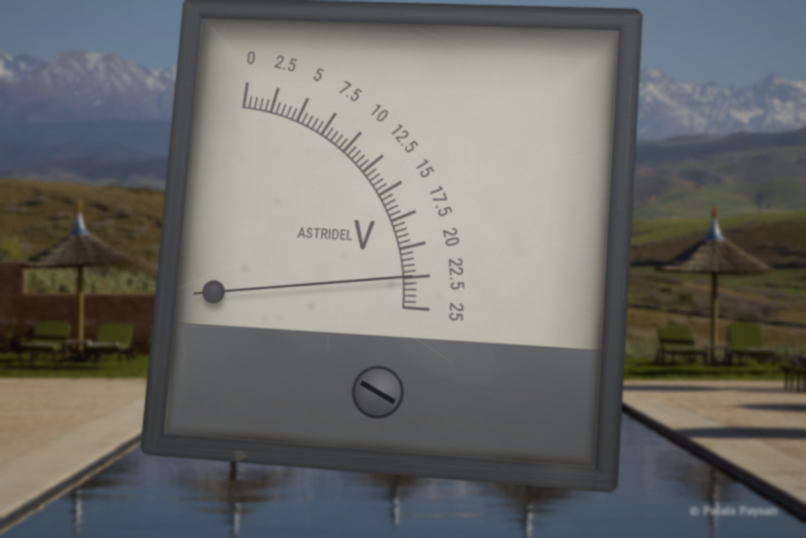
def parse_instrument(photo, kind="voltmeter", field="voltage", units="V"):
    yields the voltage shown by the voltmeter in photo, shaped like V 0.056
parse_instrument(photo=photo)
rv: V 22.5
